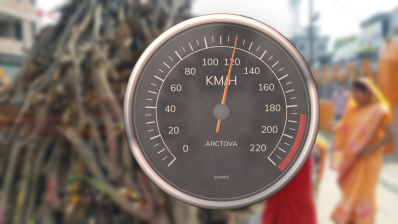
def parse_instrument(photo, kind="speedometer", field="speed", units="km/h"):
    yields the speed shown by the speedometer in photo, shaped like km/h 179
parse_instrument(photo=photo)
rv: km/h 120
